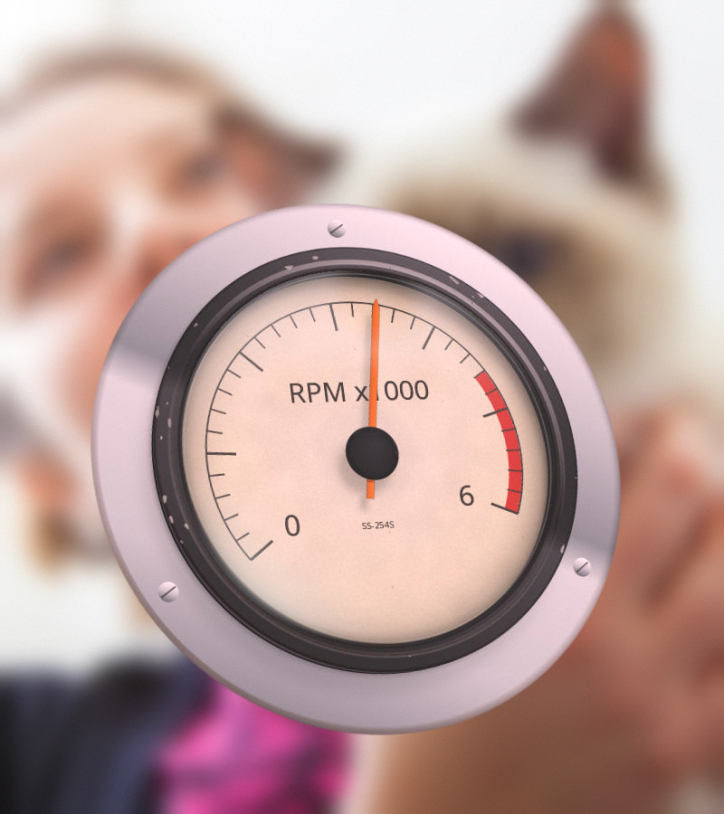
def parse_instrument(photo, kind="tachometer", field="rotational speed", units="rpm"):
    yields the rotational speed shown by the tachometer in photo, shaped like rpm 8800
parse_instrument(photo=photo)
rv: rpm 3400
